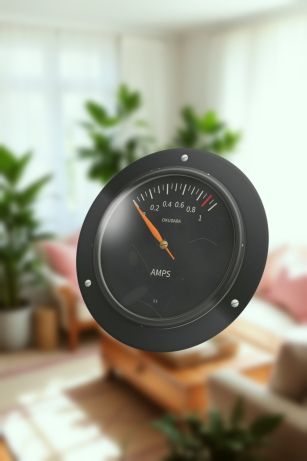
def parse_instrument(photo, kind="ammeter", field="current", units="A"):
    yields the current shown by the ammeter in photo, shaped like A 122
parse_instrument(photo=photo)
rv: A 0
